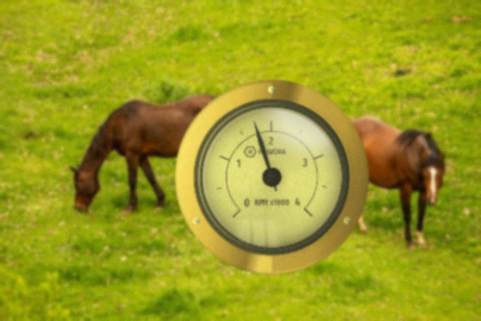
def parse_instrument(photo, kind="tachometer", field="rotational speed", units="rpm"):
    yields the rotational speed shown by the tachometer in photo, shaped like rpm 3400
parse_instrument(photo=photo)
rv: rpm 1750
